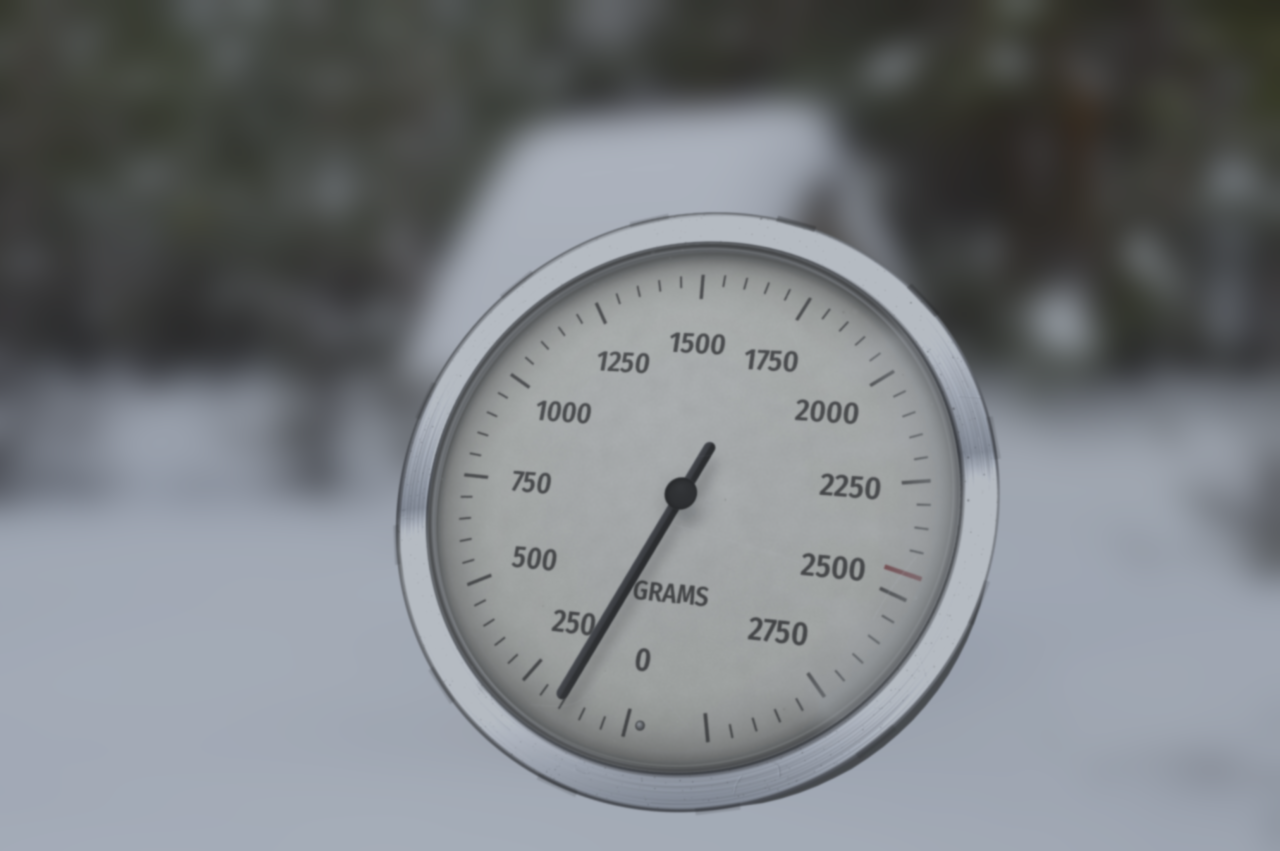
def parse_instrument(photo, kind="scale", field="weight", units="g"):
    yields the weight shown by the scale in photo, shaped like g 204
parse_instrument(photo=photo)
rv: g 150
